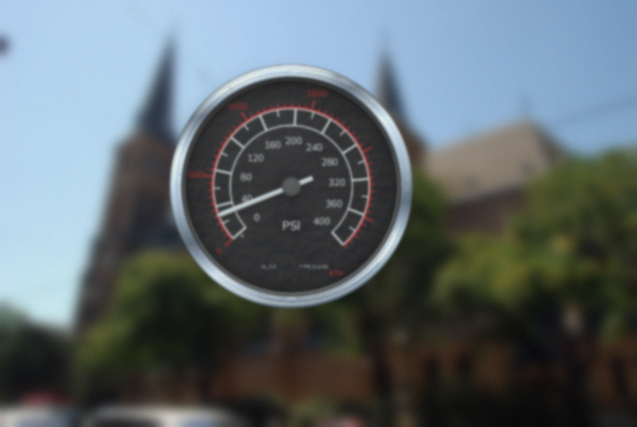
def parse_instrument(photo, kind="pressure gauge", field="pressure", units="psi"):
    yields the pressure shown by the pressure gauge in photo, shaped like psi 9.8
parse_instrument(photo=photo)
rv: psi 30
